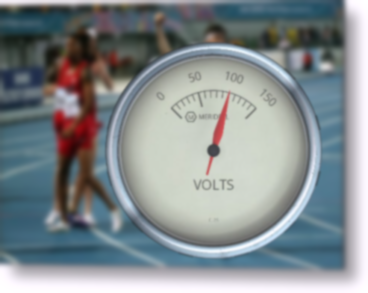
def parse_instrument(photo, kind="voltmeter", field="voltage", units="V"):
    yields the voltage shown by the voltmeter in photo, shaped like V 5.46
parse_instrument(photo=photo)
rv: V 100
